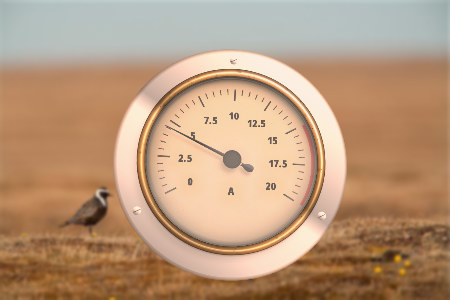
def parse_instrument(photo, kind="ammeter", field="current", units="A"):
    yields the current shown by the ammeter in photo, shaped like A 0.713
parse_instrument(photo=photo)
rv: A 4.5
